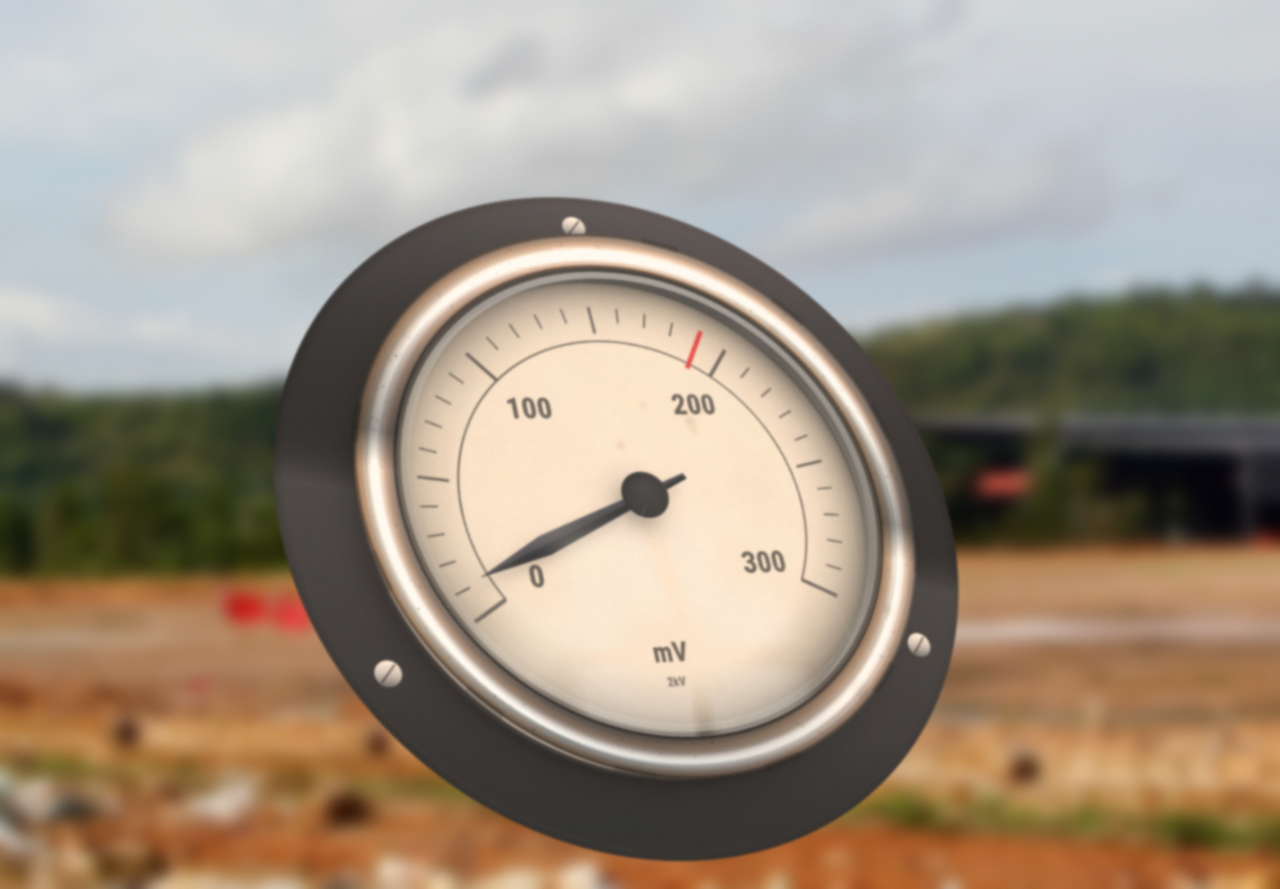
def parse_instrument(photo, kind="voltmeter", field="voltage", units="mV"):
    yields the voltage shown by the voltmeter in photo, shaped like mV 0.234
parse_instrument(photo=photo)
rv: mV 10
